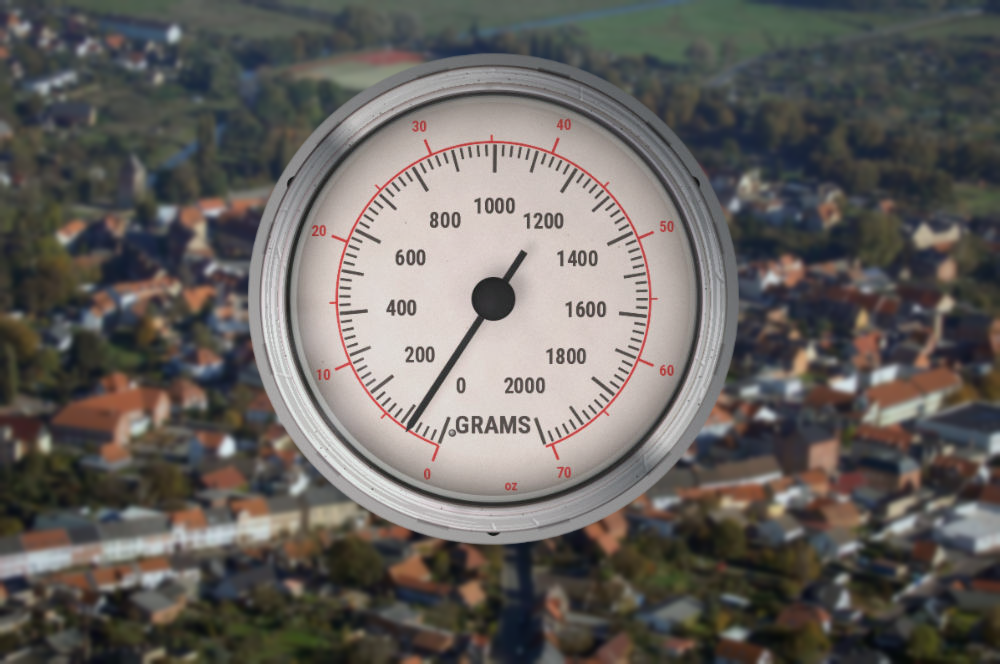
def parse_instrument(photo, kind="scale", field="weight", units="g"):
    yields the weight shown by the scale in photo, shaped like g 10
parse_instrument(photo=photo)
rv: g 80
